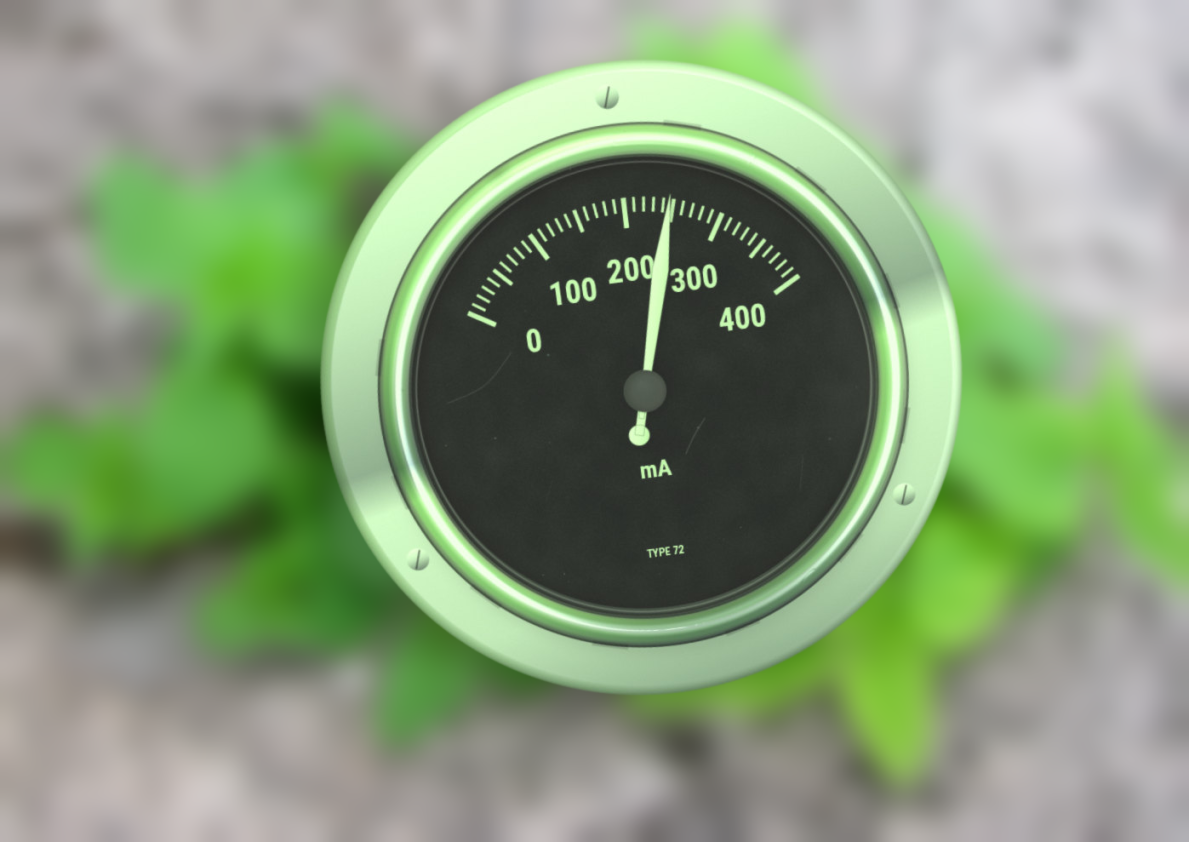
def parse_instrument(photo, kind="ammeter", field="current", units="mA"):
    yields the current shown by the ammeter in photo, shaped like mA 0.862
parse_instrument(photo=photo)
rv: mA 245
